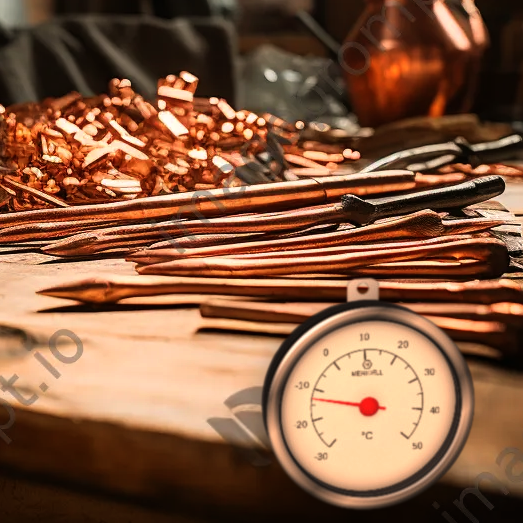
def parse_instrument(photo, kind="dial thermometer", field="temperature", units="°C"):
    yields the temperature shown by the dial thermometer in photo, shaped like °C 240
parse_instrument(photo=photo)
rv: °C -12.5
